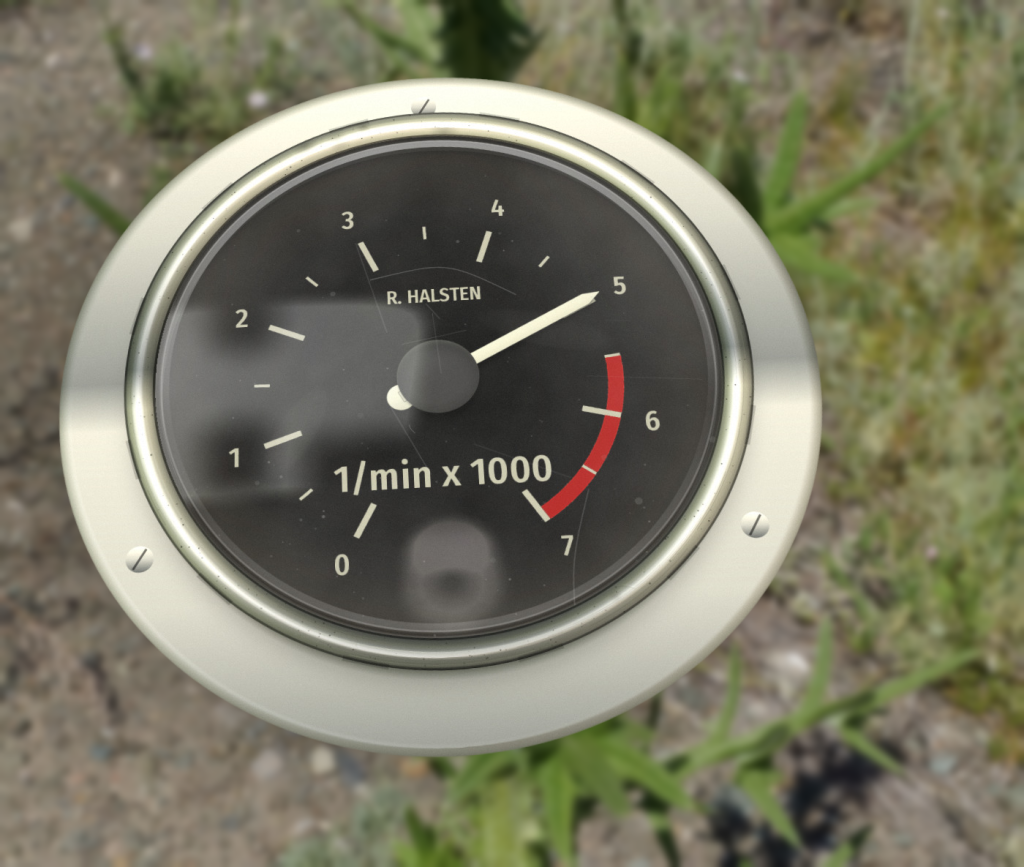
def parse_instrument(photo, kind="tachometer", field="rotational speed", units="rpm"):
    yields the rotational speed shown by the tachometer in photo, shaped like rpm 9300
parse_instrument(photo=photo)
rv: rpm 5000
